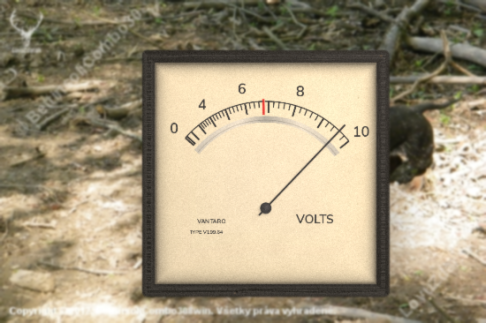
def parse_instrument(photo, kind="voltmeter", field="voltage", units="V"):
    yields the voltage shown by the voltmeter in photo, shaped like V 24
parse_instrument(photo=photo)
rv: V 9.6
